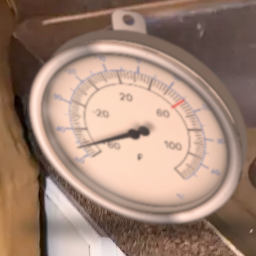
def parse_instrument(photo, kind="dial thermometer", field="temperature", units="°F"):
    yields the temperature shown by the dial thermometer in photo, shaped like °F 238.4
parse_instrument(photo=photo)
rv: °F -50
